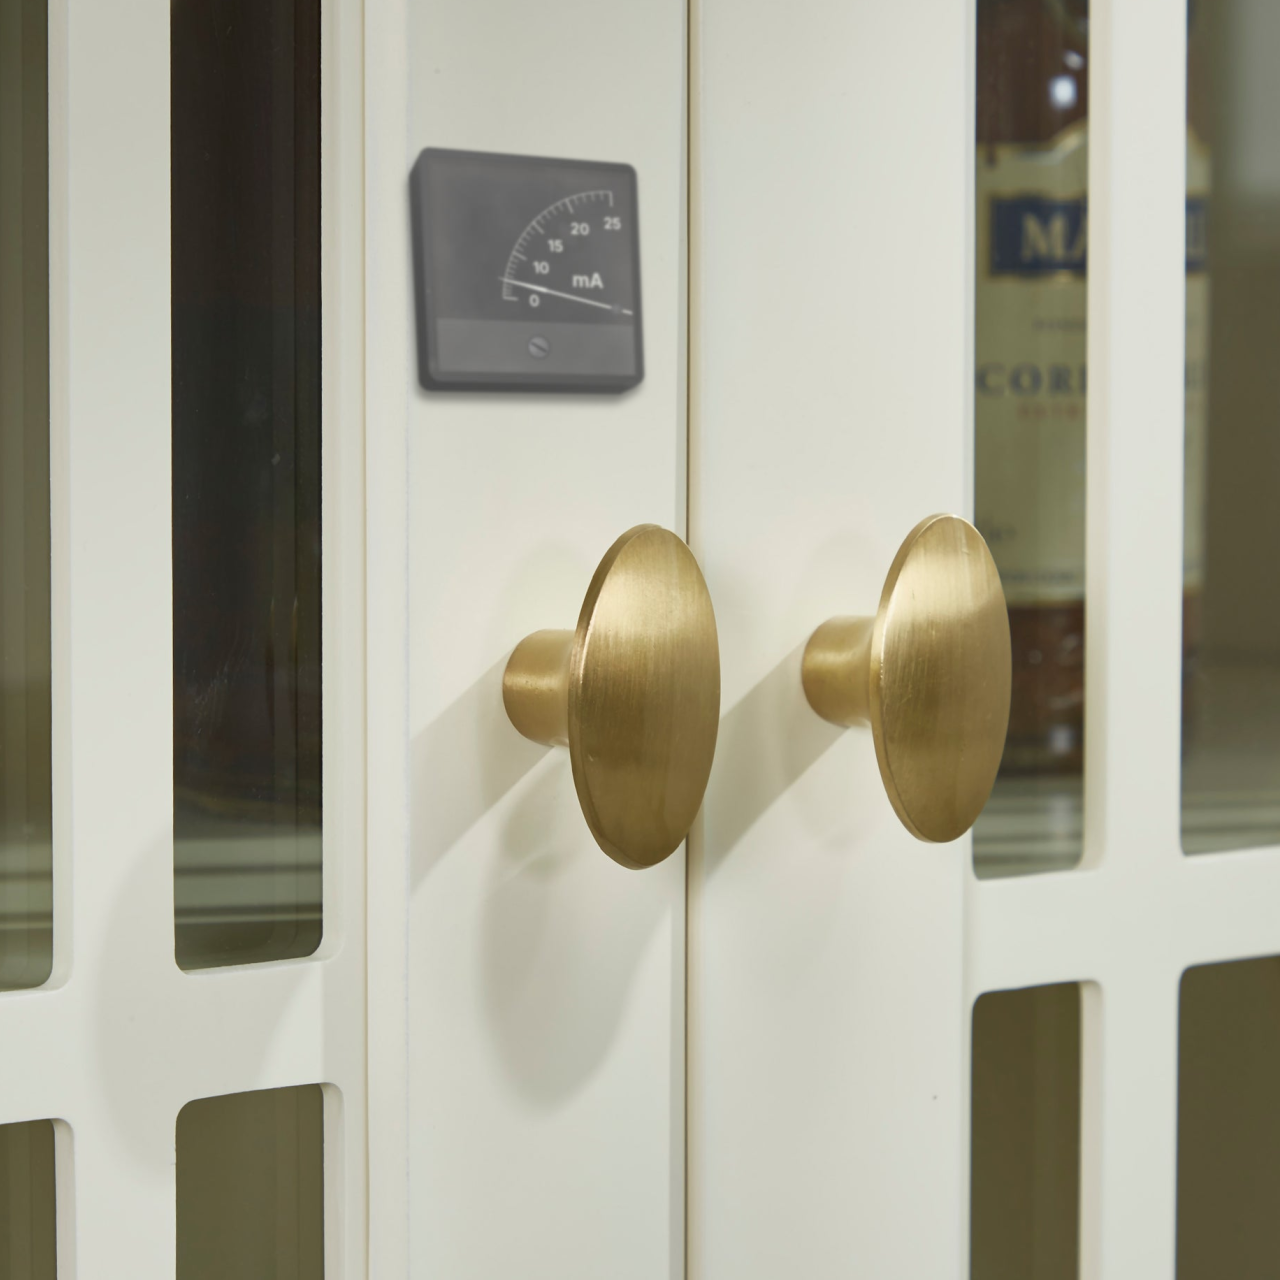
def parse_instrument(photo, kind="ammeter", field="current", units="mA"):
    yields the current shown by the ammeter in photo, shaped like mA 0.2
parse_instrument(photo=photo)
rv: mA 5
